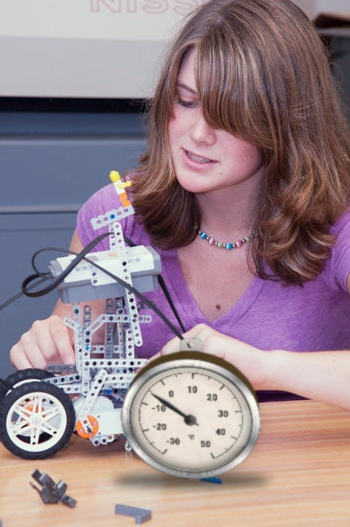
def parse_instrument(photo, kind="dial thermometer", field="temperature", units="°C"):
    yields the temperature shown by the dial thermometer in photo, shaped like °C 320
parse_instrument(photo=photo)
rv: °C -5
